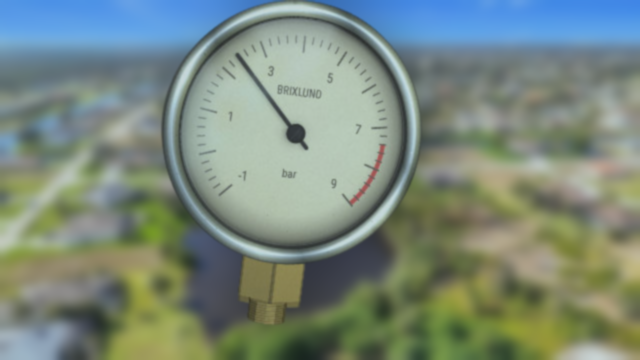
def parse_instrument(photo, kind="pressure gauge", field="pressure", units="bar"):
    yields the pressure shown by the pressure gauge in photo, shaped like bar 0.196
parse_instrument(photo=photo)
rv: bar 2.4
